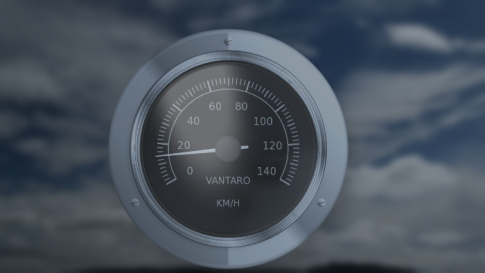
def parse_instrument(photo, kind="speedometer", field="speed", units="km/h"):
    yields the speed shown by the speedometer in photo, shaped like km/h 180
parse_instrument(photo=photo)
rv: km/h 14
